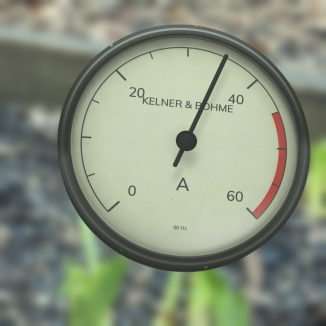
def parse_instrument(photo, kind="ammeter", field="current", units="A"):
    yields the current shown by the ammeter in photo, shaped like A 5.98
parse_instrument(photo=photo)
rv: A 35
